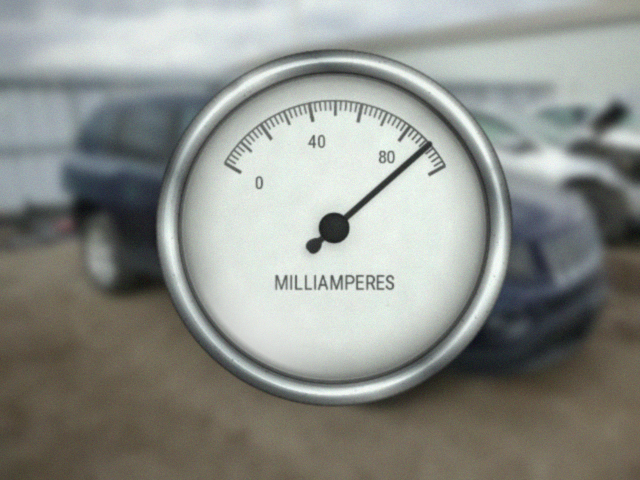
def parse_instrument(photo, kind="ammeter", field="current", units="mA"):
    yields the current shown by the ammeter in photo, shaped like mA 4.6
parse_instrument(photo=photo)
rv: mA 90
